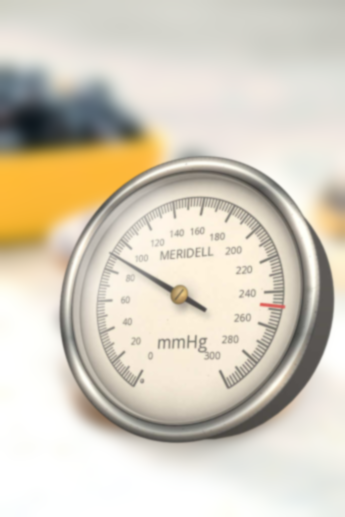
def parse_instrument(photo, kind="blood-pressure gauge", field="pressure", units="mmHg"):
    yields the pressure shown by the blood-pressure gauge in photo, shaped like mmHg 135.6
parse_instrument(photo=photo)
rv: mmHg 90
